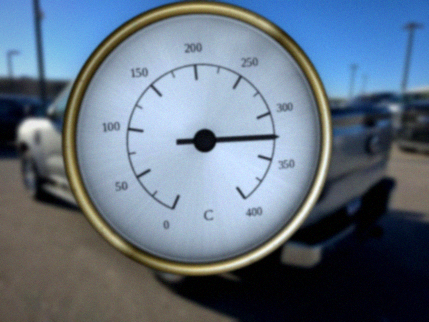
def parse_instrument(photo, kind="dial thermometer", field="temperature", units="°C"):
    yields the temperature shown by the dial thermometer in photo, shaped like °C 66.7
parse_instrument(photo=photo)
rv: °C 325
